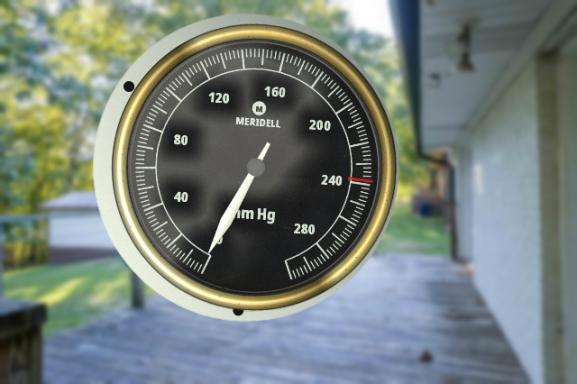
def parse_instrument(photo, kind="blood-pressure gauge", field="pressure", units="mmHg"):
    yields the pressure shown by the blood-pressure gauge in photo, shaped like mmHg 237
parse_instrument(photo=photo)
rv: mmHg 2
